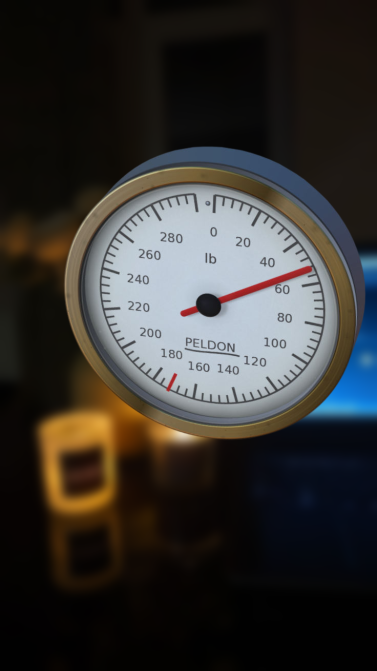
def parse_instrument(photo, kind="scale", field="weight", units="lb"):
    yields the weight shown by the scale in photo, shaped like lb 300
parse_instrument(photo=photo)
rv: lb 52
